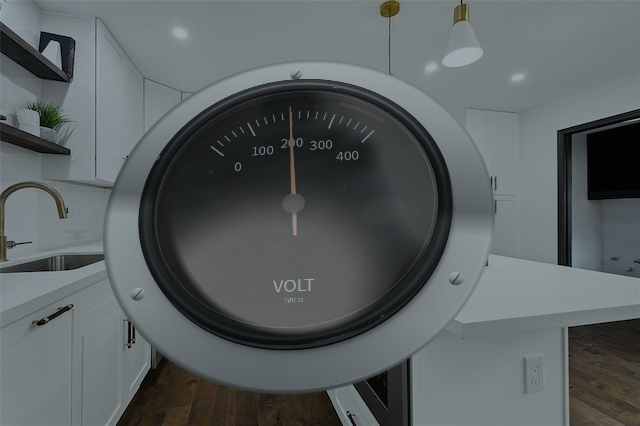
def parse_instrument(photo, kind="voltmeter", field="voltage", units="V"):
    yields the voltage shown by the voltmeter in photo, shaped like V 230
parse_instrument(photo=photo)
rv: V 200
